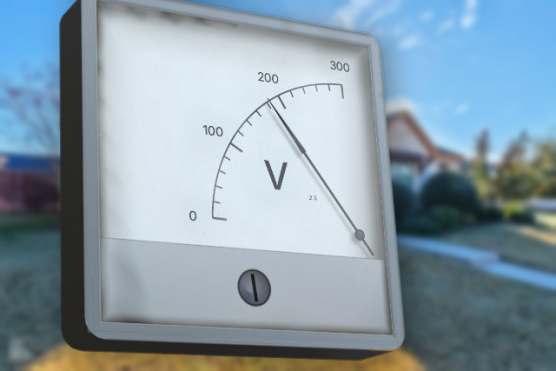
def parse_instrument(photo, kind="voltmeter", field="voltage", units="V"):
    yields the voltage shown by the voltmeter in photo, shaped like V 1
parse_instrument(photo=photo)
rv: V 180
